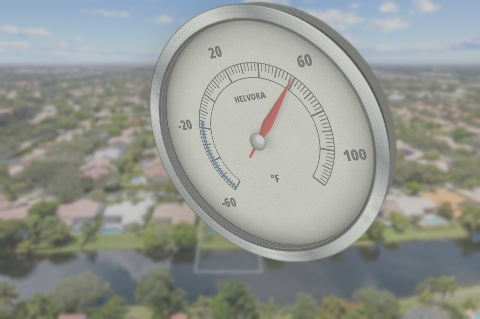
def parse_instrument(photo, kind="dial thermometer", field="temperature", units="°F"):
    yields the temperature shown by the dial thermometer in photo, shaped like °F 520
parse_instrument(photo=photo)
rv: °F 60
